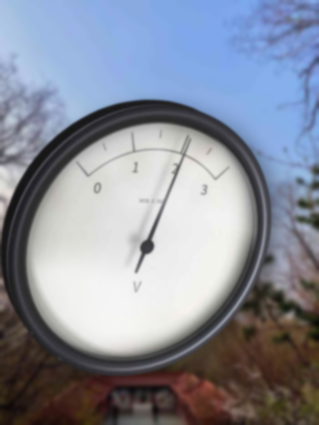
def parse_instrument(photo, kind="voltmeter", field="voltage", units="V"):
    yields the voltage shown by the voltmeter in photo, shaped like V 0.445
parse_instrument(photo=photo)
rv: V 2
